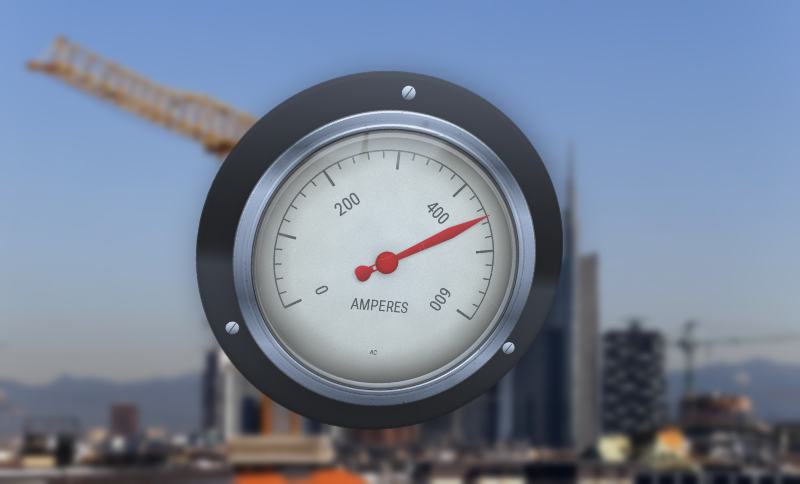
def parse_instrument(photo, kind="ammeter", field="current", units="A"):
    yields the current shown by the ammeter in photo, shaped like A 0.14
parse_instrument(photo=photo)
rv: A 450
